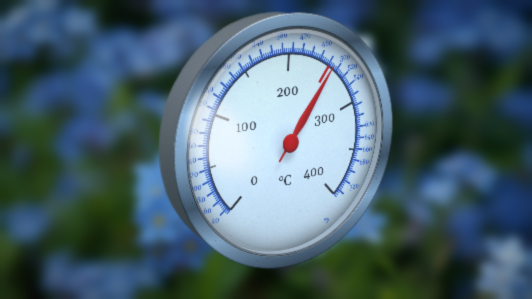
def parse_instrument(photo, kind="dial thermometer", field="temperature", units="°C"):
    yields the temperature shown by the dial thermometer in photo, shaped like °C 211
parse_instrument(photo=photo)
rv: °C 250
